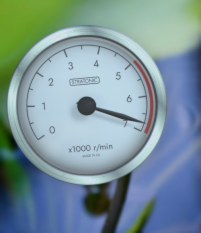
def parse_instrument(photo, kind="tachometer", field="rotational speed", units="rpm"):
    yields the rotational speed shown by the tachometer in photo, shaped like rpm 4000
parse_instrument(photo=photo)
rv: rpm 6750
